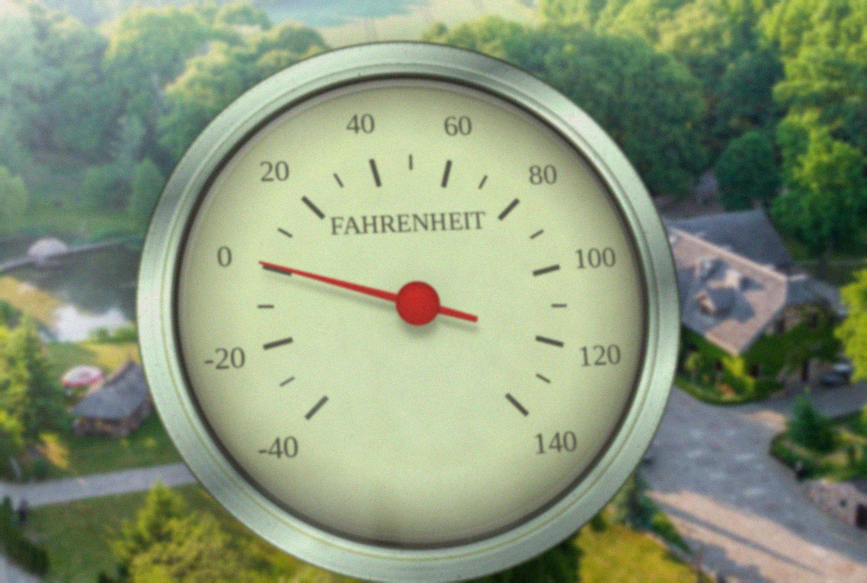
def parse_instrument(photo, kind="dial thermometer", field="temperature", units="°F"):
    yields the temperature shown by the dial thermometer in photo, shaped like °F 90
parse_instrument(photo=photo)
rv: °F 0
